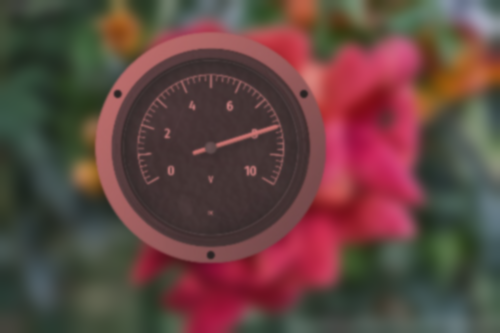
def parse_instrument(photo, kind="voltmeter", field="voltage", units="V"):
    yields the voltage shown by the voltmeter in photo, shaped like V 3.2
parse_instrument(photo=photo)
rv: V 8
